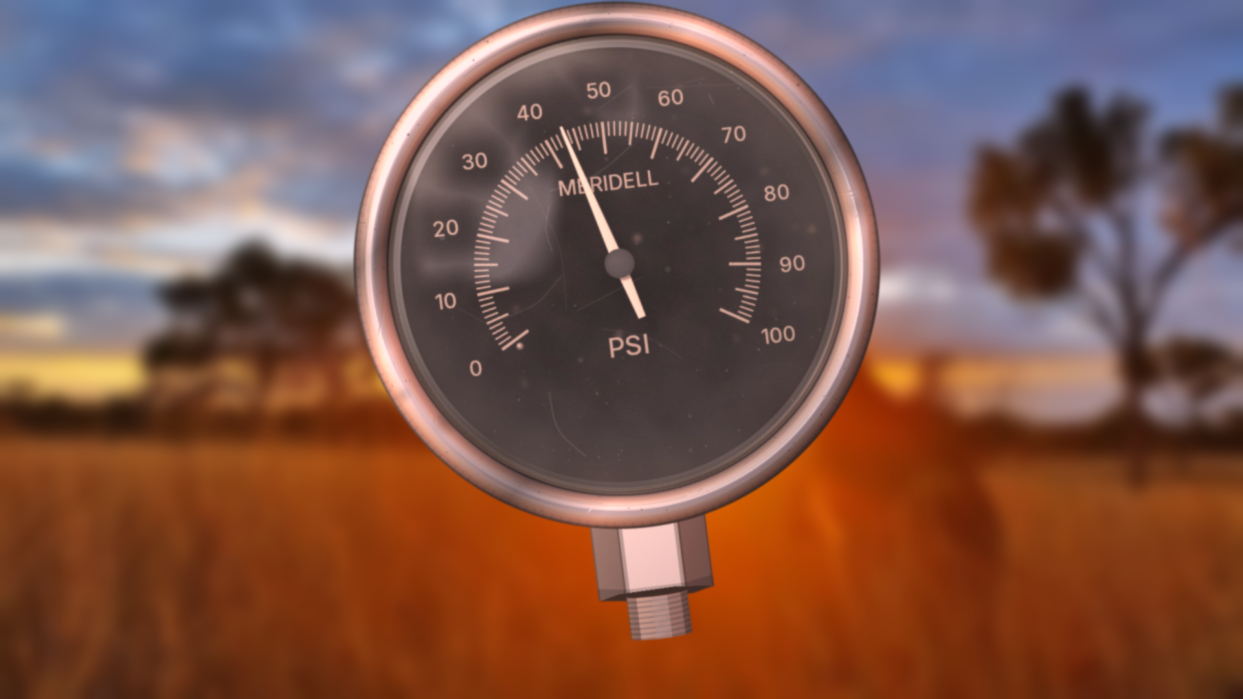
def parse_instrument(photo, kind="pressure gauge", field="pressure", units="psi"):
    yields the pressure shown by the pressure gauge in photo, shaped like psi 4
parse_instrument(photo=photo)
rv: psi 43
